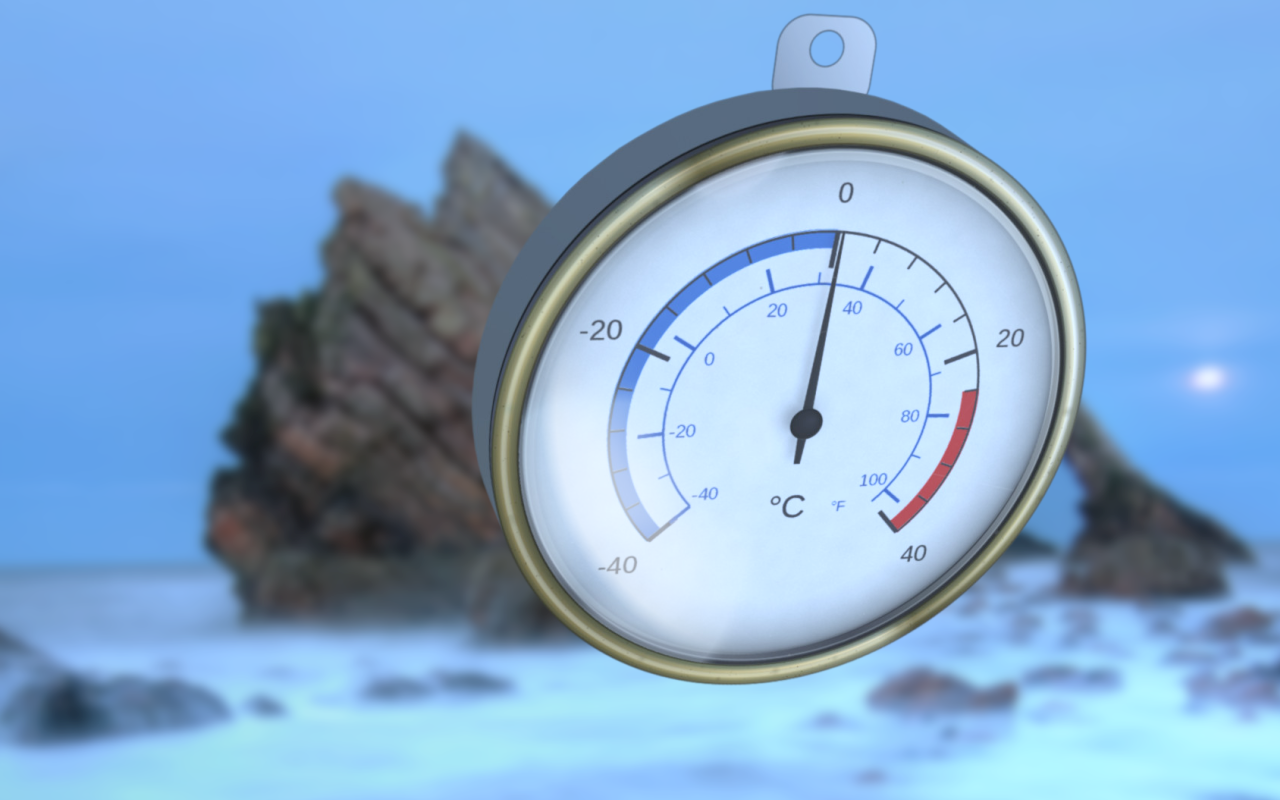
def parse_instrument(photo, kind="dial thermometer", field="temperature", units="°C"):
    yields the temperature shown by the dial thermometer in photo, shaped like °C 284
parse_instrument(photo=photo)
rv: °C 0
